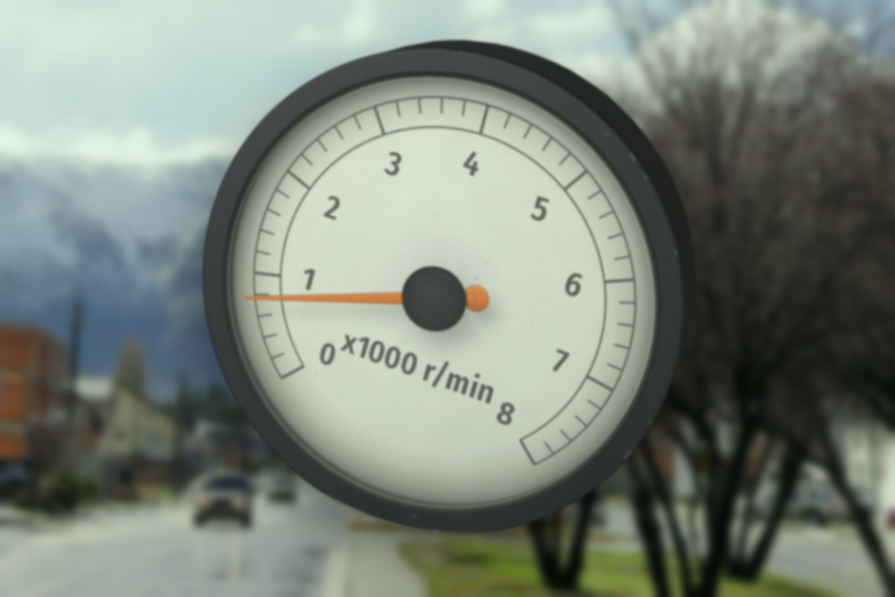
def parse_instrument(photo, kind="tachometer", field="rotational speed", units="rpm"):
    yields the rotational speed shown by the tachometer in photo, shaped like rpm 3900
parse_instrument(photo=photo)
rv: rpm 800
